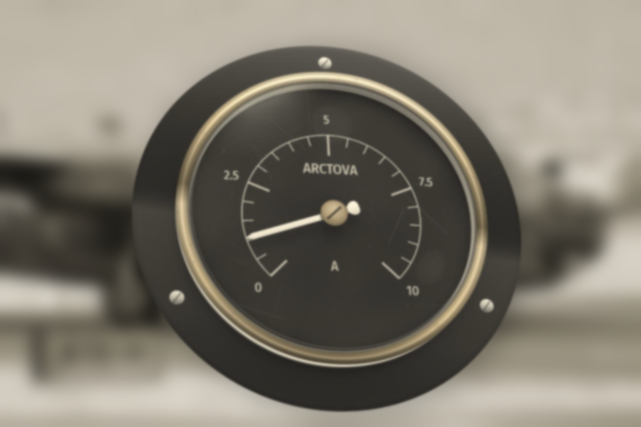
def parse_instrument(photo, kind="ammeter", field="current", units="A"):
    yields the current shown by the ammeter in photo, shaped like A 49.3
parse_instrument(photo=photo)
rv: A 1
